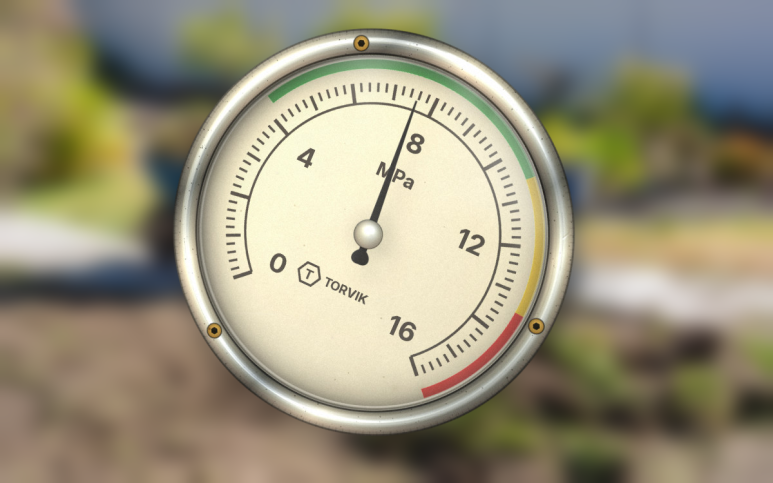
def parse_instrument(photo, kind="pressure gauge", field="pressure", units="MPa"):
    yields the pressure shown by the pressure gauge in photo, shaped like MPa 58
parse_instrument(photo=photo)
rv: MPa 7.6
